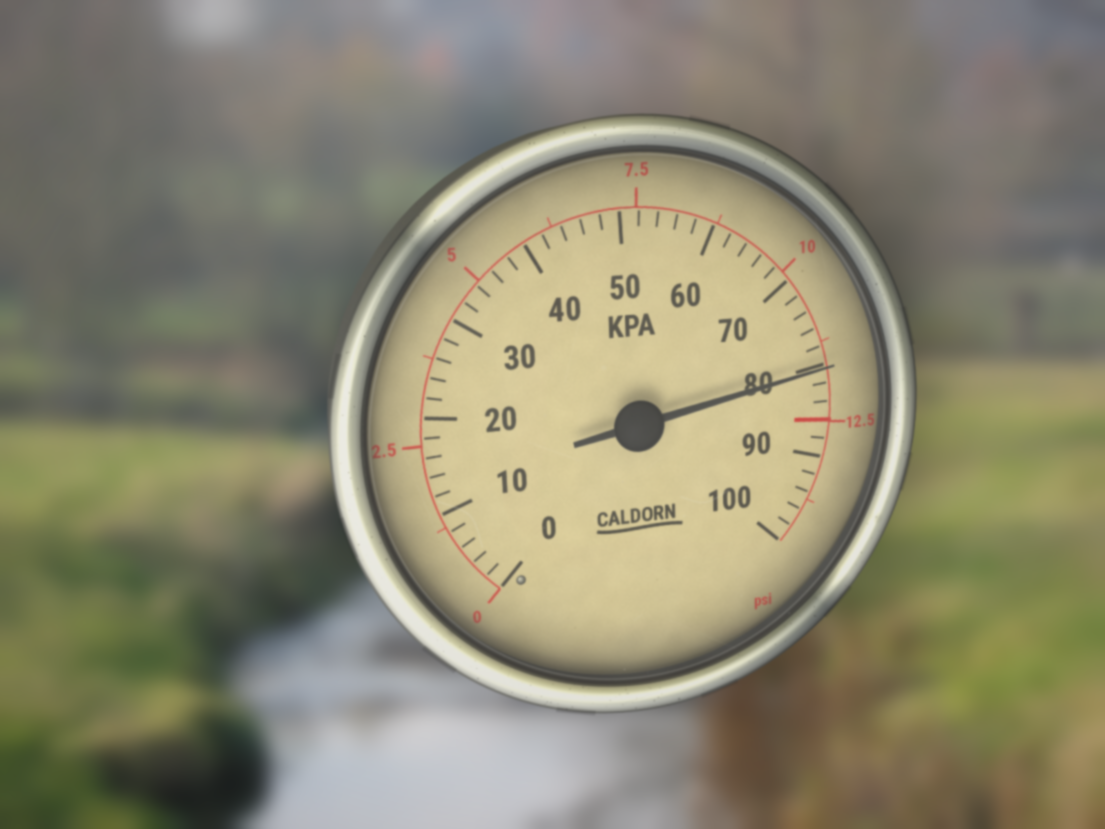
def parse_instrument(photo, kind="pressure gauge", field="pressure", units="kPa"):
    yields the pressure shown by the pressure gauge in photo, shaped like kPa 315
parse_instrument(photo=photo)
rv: kPa 80
